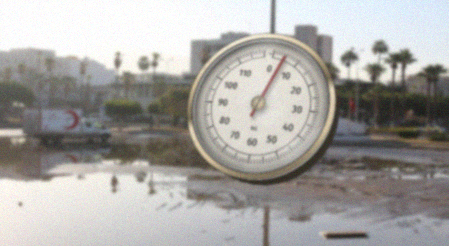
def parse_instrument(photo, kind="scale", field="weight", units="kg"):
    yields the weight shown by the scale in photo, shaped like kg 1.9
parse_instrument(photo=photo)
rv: kg 5
